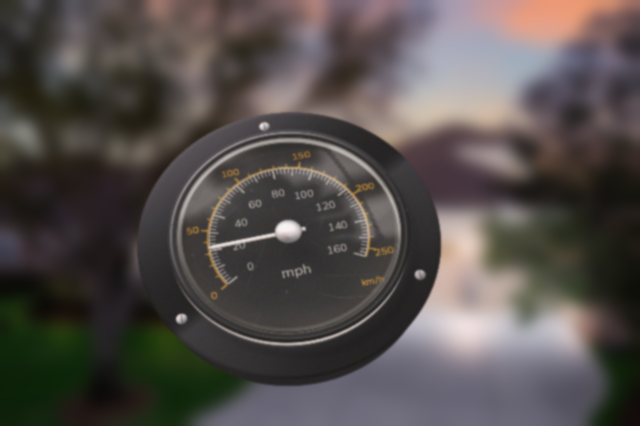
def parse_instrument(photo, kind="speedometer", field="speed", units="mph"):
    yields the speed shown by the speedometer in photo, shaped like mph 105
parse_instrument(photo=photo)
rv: mph 20
